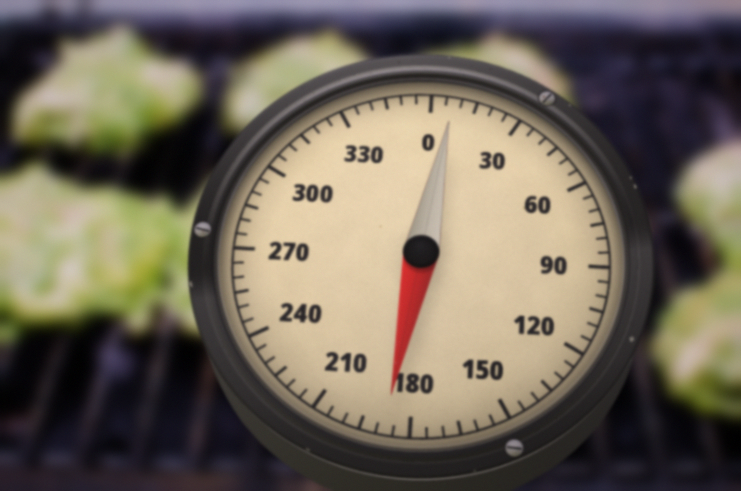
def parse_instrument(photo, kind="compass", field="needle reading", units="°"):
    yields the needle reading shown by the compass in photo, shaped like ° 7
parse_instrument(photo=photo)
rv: ° 187.5
